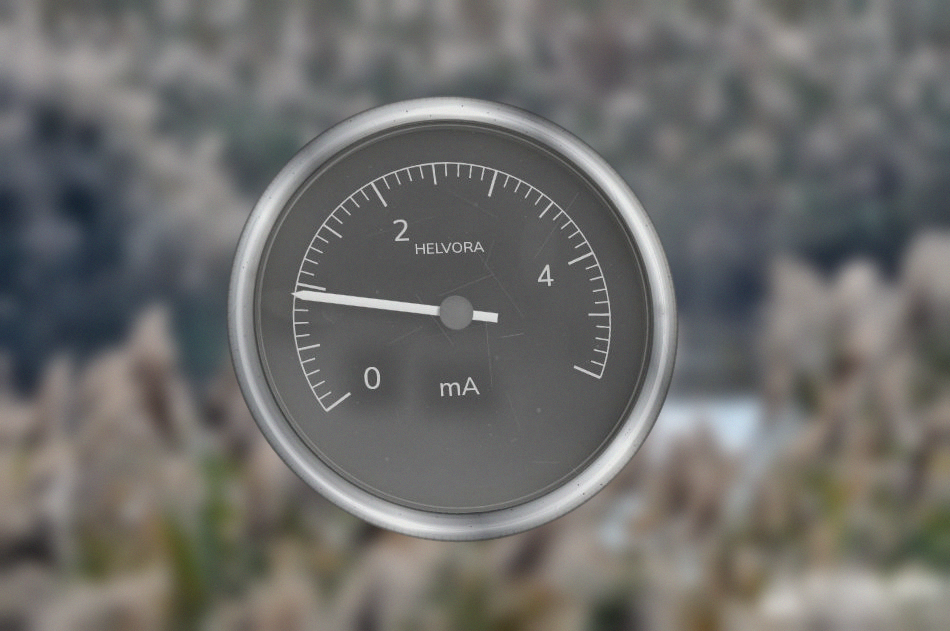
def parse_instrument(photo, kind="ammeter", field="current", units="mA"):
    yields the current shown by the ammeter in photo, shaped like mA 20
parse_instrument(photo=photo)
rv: mA 0.9
